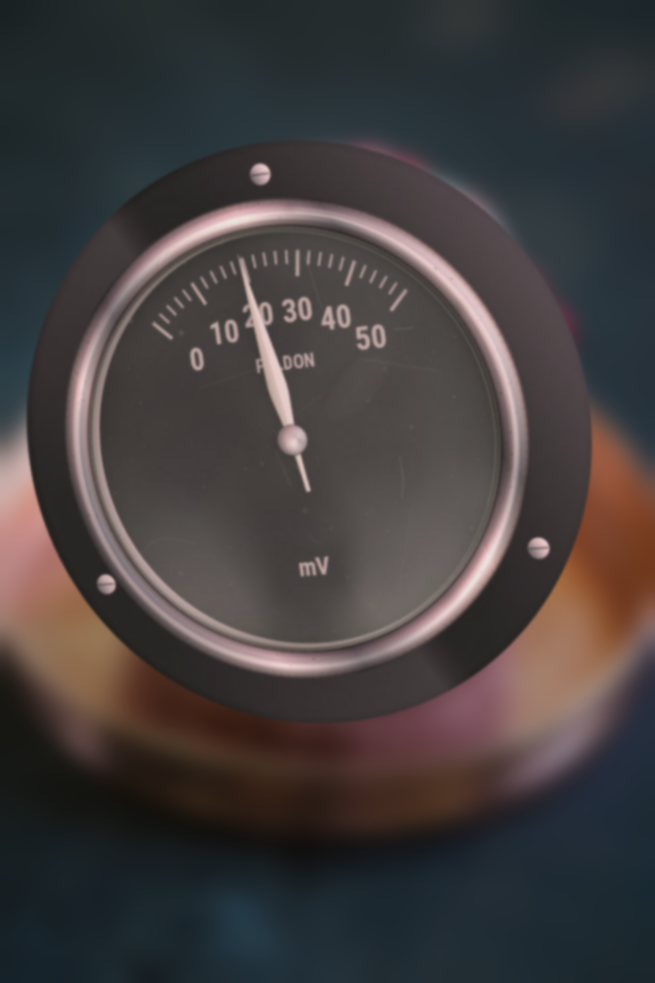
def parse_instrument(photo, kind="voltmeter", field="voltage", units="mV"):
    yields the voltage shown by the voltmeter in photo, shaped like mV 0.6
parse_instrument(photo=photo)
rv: mV 20
